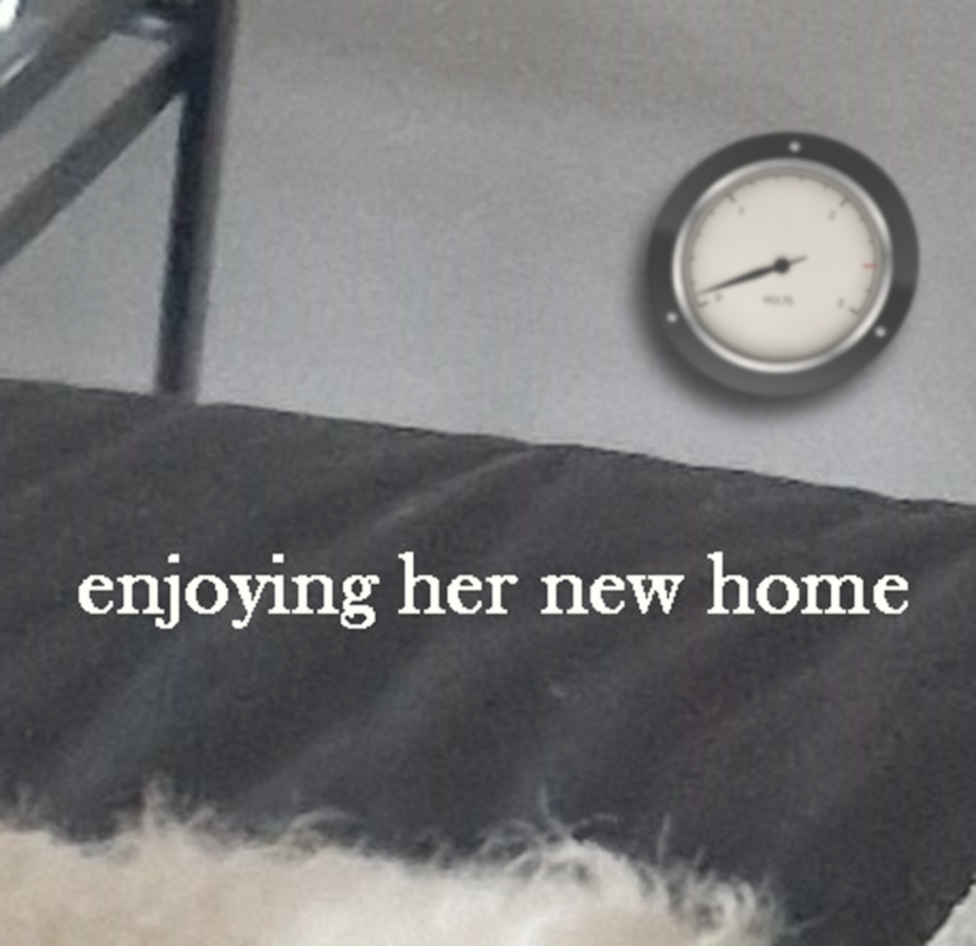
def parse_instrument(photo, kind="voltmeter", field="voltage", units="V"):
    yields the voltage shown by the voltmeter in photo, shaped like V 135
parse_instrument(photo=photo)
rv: V 0.1
